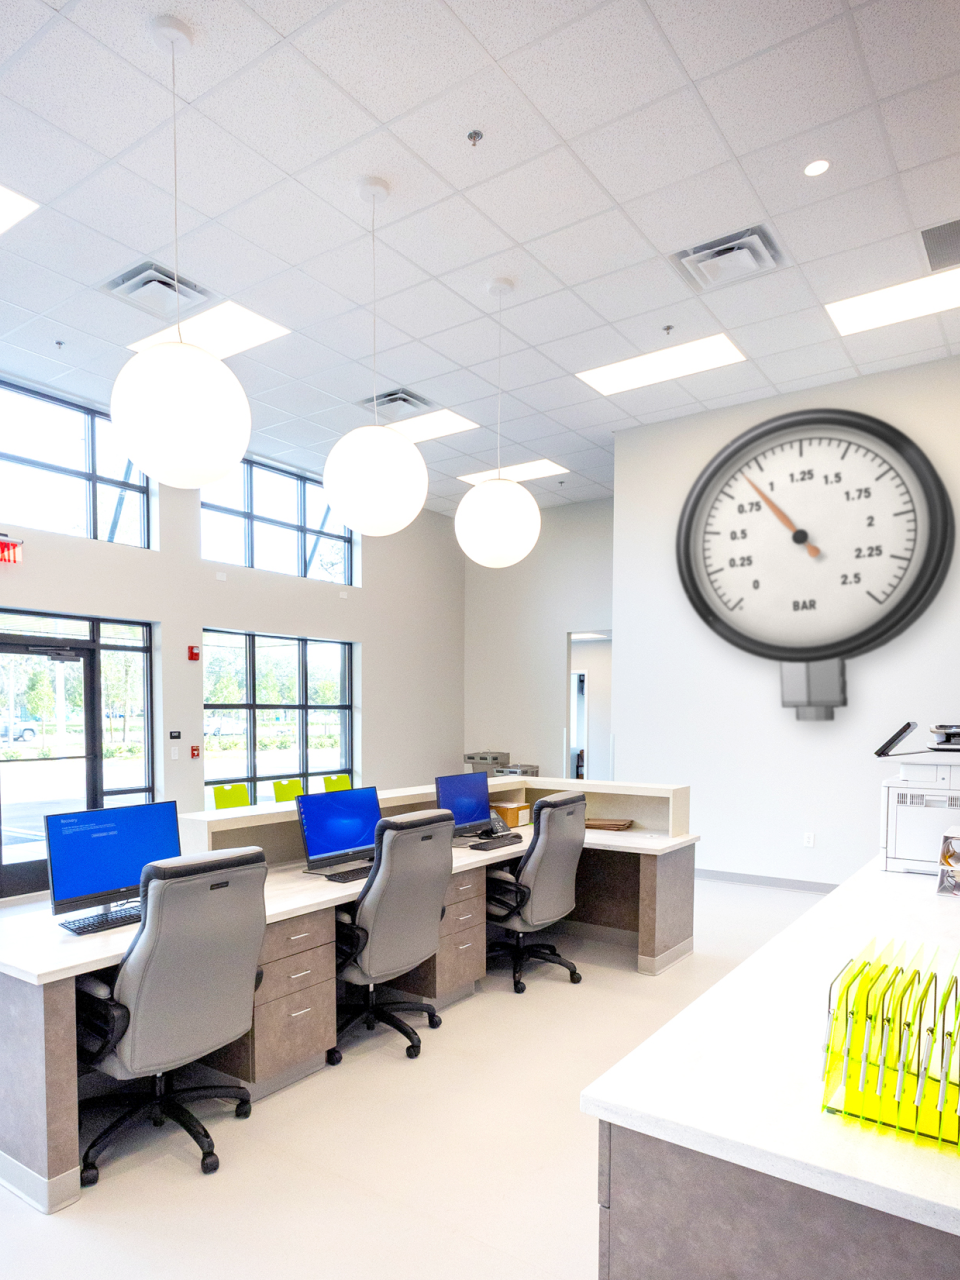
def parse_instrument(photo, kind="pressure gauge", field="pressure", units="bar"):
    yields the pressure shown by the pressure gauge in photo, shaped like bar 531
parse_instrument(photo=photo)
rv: bar 0.9
